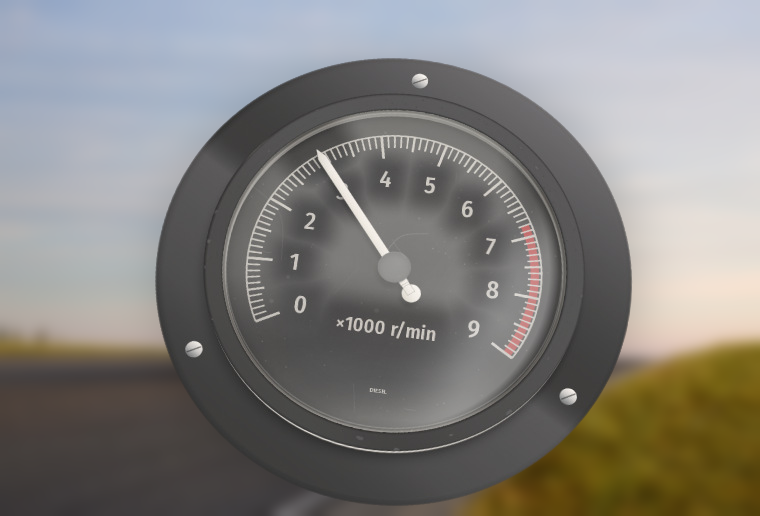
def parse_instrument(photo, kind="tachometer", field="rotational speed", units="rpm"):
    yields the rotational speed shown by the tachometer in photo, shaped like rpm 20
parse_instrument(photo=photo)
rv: rpm 3000
